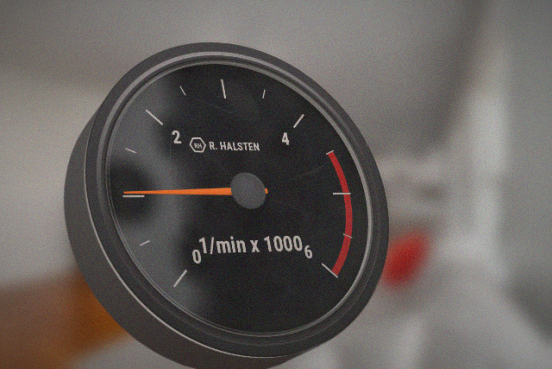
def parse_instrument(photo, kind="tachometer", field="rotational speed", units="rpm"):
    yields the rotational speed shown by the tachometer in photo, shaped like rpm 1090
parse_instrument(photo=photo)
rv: rpm 1000
